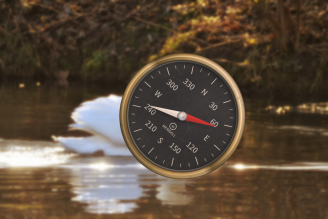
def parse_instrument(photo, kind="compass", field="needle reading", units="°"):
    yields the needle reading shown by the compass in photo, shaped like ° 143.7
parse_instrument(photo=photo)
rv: ° 65
